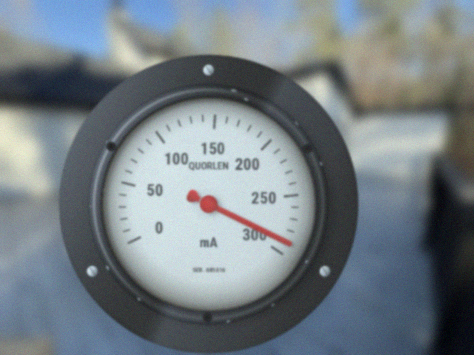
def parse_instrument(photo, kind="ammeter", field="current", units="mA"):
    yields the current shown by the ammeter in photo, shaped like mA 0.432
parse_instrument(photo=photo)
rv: mA 290
